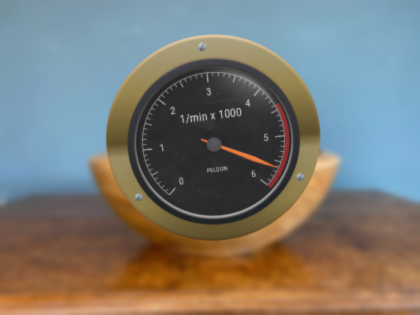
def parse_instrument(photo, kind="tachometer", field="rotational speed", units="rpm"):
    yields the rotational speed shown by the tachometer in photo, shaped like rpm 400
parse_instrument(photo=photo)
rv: rpm 5600
